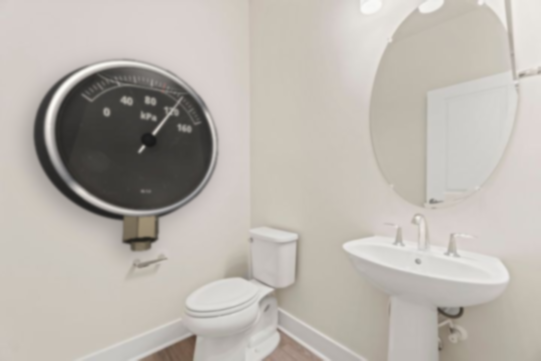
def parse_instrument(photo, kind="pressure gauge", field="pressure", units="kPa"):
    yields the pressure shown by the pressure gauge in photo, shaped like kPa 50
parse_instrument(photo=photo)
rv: kPa 120
